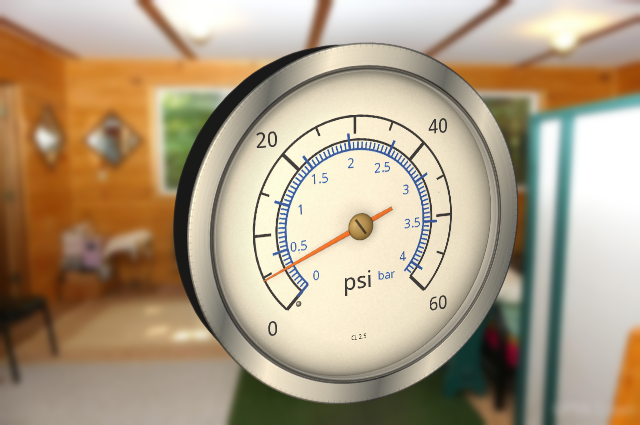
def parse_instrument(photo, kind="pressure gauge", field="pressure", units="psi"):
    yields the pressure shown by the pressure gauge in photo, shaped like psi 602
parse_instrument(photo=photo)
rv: psi 5
